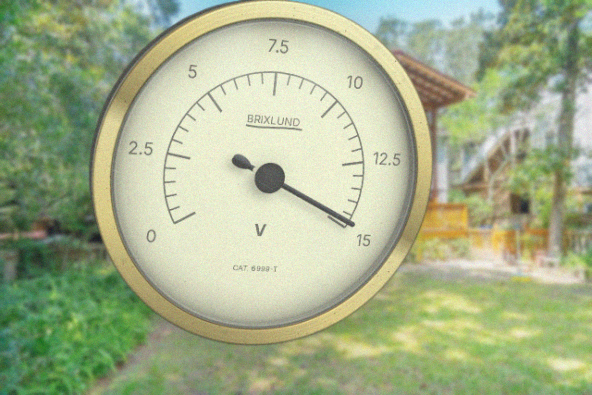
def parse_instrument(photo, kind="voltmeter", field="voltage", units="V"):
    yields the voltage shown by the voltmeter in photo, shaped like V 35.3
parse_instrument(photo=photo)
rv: V 14.75
